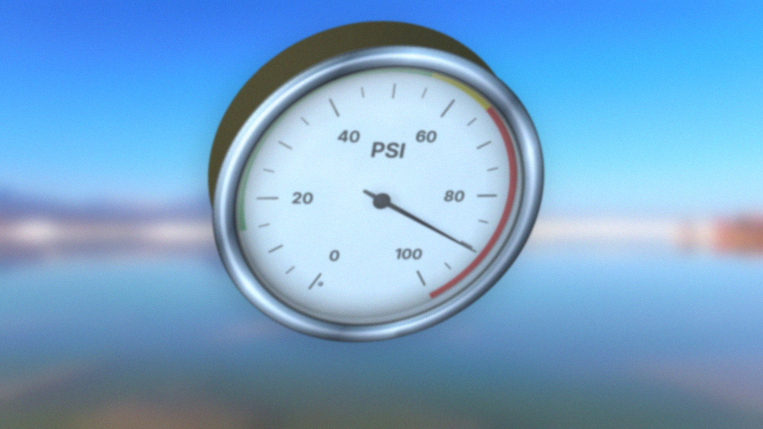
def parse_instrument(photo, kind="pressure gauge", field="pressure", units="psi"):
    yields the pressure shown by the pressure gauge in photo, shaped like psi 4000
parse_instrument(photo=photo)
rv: psi 90
